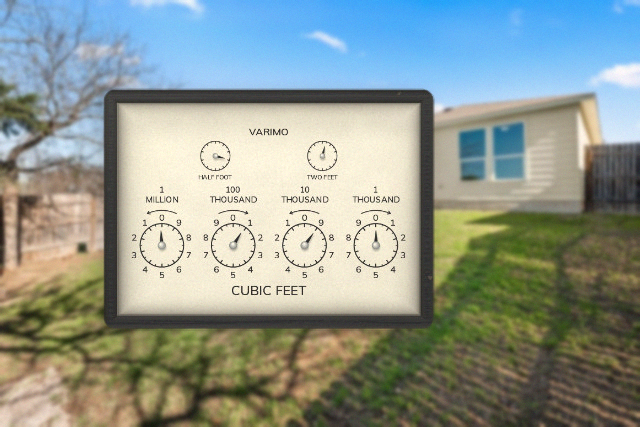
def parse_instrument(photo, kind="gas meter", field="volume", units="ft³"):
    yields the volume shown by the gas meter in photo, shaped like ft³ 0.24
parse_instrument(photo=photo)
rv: ft³ 9000
